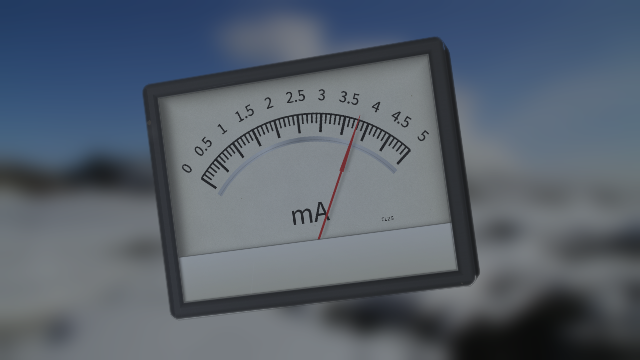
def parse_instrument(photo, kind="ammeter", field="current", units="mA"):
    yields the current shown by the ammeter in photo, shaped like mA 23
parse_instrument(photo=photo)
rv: mA 3.8
